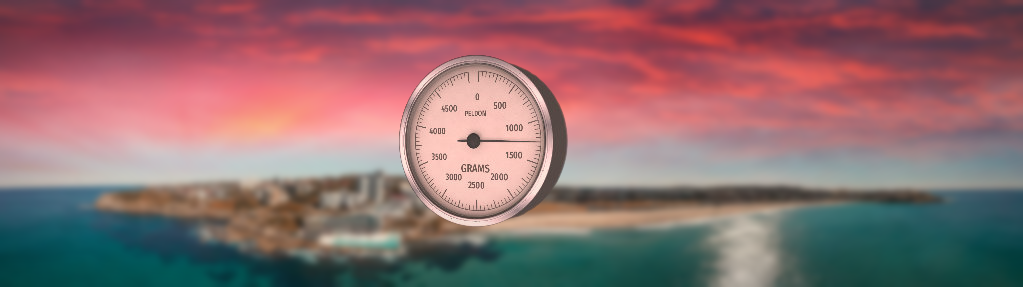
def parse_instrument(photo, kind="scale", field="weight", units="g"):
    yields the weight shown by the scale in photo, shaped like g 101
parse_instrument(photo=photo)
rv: g 1250
